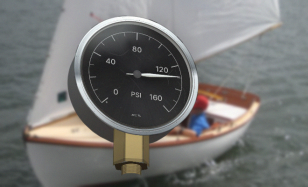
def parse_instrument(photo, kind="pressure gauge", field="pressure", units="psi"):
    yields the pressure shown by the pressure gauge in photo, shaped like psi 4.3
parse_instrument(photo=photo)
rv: psi 130
